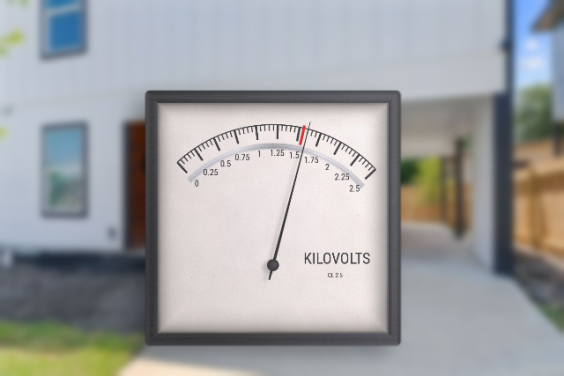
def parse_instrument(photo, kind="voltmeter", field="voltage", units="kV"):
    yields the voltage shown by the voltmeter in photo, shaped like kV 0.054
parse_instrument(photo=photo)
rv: kV 1.6
